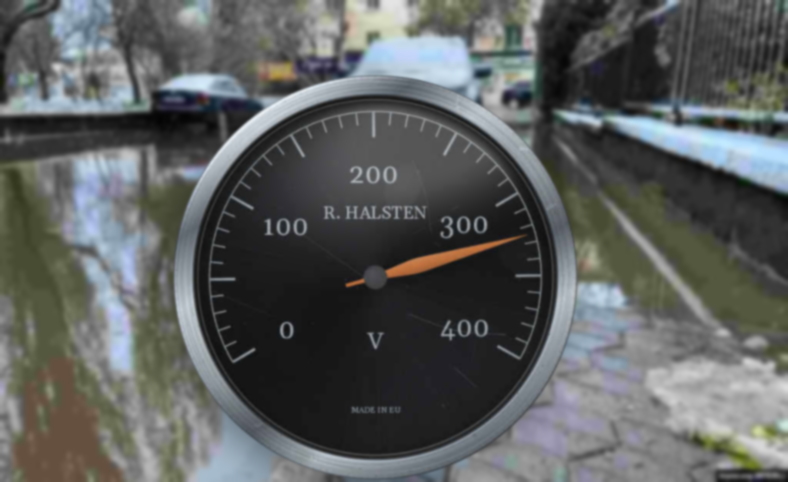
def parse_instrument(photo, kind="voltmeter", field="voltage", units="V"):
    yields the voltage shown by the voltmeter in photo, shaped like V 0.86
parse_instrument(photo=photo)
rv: V 325
